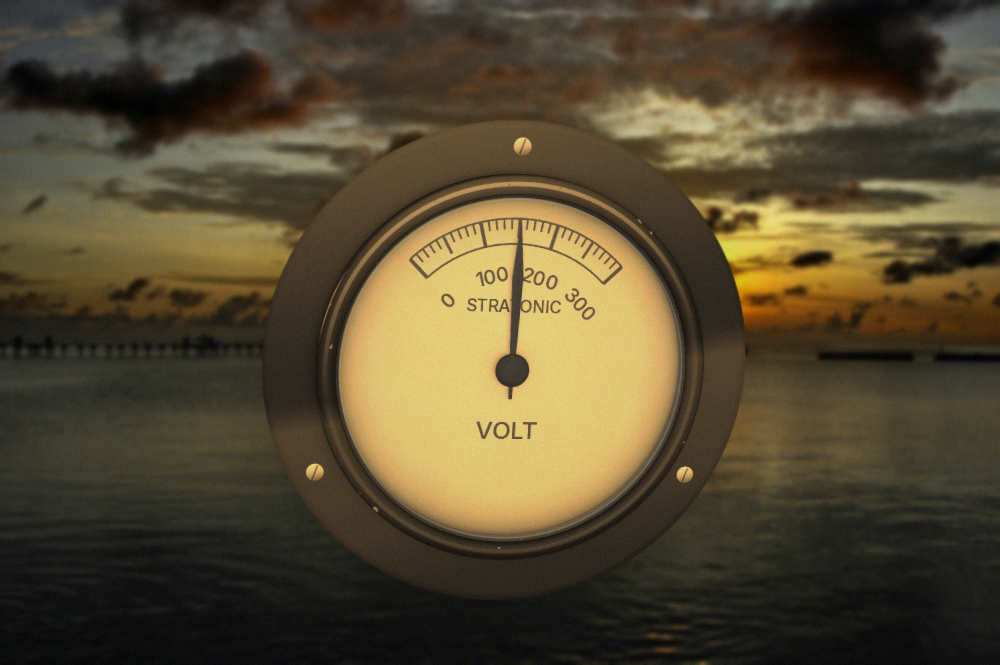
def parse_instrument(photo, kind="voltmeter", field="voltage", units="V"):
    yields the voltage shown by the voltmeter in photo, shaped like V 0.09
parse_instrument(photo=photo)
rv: V 150
